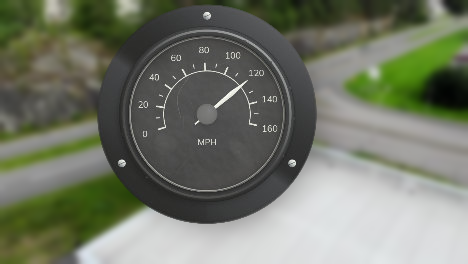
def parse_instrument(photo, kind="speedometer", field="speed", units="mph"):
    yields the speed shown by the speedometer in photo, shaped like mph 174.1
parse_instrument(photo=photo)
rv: mph 120
